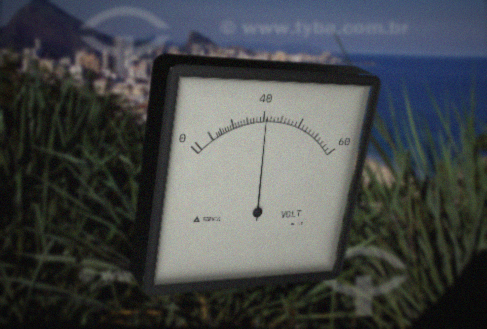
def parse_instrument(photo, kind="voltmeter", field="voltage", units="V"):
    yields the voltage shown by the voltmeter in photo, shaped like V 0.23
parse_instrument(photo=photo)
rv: V 40
